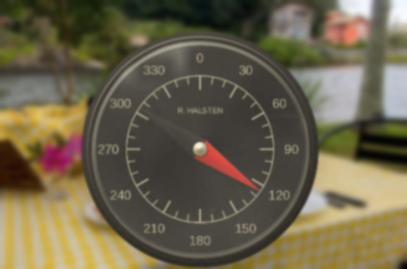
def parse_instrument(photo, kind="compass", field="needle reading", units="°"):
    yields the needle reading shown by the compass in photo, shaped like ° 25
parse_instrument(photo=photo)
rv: ° 125
